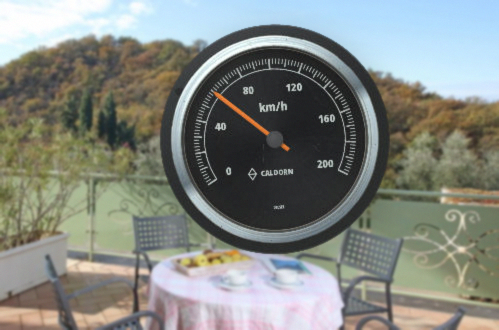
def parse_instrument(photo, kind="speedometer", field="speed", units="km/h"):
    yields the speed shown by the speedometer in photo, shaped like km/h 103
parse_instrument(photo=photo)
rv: km/h 60
